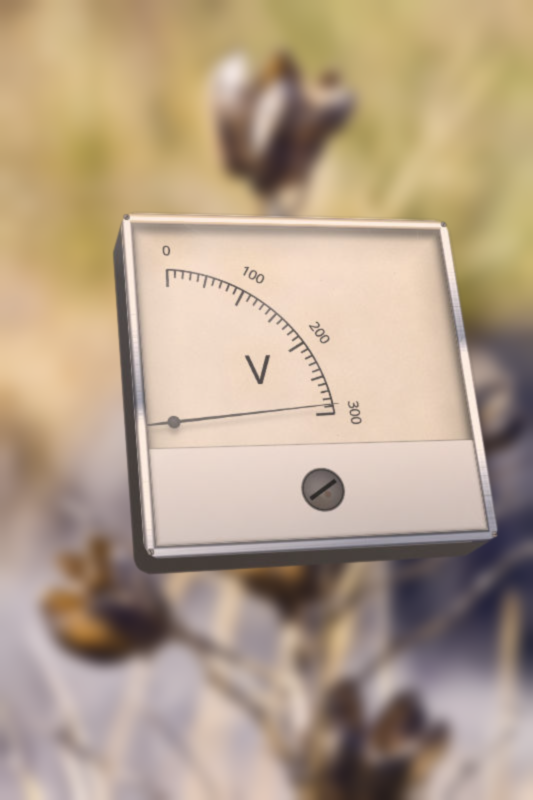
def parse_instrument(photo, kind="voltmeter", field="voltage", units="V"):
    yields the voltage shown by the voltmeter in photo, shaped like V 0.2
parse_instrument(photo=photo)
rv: V 290
